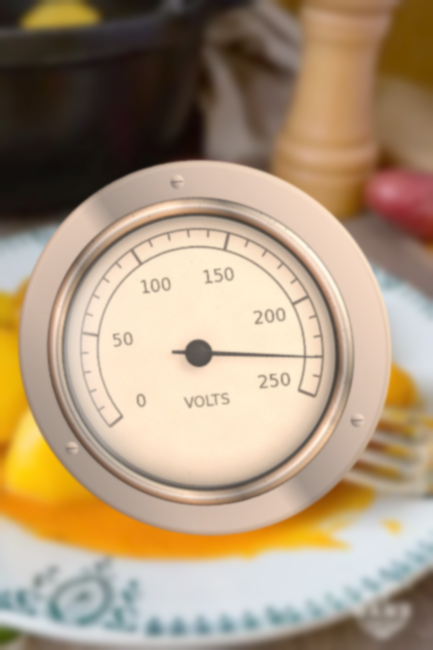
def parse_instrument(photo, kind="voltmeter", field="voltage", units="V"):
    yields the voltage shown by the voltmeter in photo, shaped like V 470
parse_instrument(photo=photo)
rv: V 230
